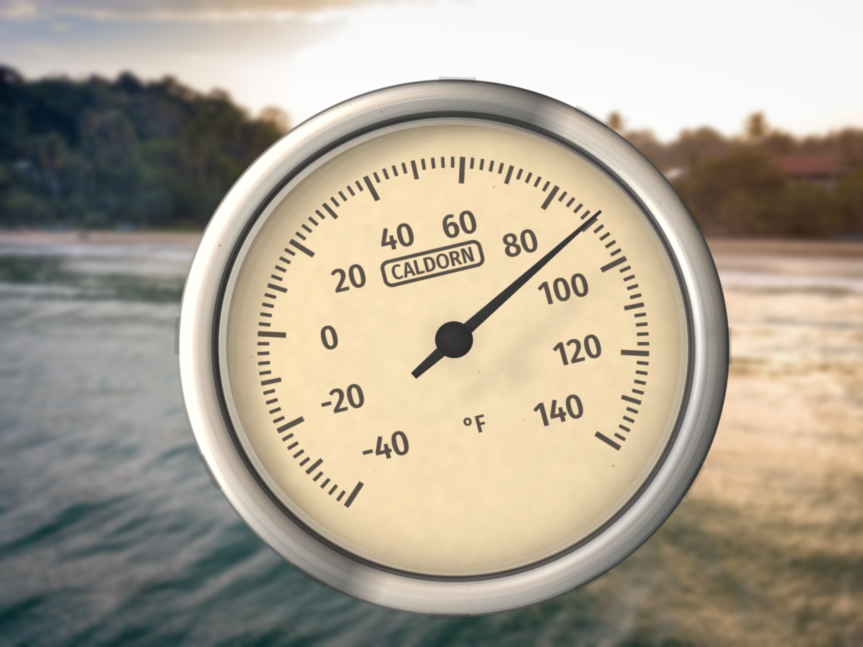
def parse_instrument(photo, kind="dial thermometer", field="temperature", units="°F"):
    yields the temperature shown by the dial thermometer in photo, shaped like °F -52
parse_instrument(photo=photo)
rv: °F 90
